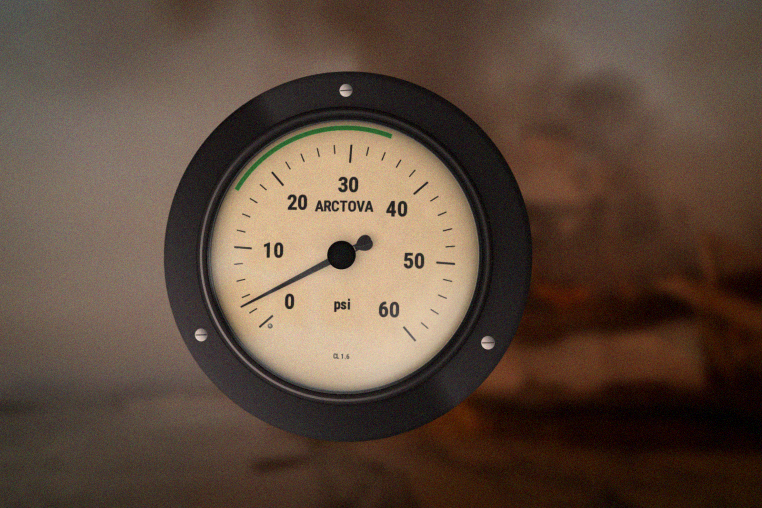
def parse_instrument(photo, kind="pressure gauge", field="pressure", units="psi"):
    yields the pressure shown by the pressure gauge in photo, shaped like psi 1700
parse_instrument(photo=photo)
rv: psi 3
